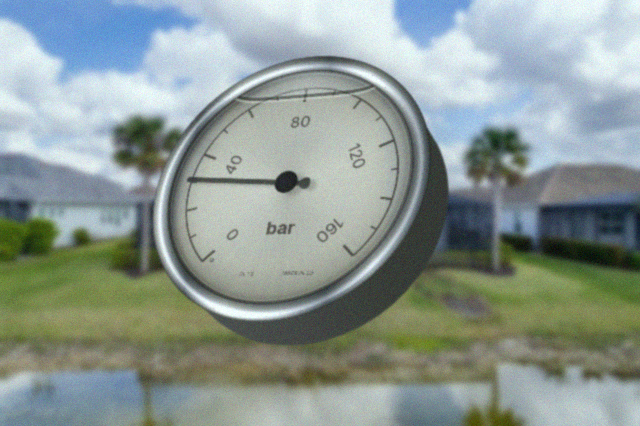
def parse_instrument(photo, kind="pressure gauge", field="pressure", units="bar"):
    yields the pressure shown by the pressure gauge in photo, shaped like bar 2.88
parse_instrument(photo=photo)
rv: bar 30
